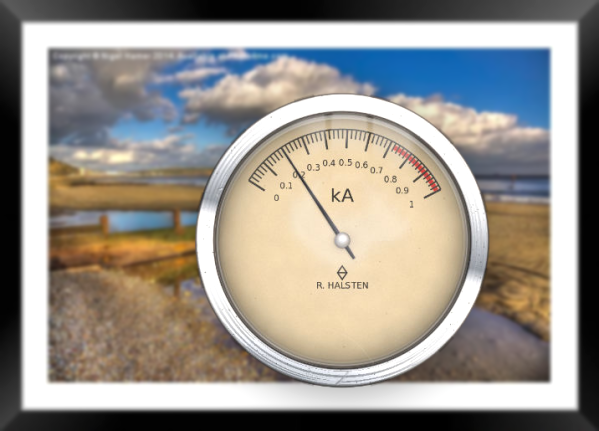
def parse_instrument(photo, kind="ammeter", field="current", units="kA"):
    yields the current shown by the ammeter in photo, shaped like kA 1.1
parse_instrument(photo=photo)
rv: kA 0.2
